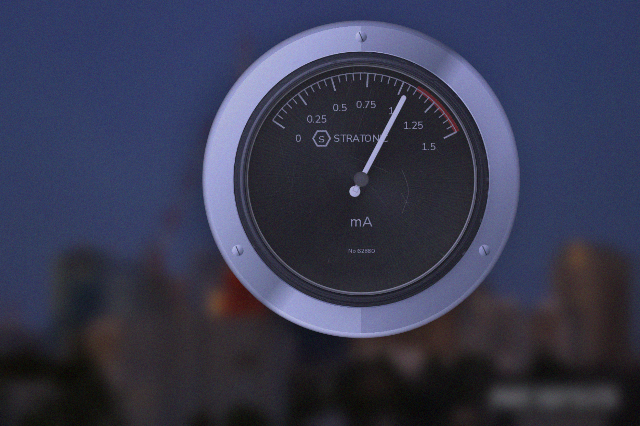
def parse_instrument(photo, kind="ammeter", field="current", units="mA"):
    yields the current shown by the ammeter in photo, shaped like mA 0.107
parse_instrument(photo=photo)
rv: mA 1.05
